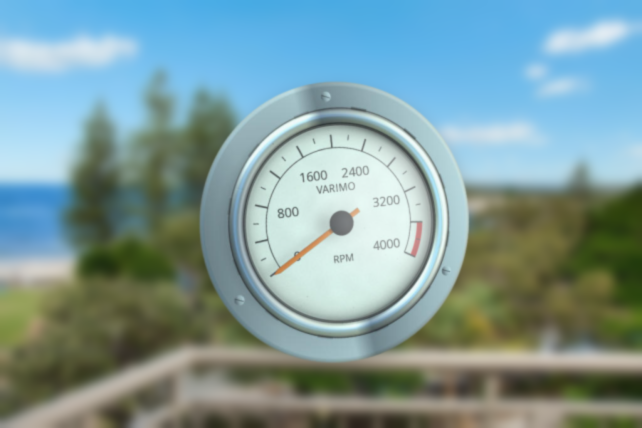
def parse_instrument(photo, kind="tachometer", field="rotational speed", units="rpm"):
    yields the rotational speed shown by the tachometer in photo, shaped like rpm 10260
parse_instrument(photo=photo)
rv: rpm 0
